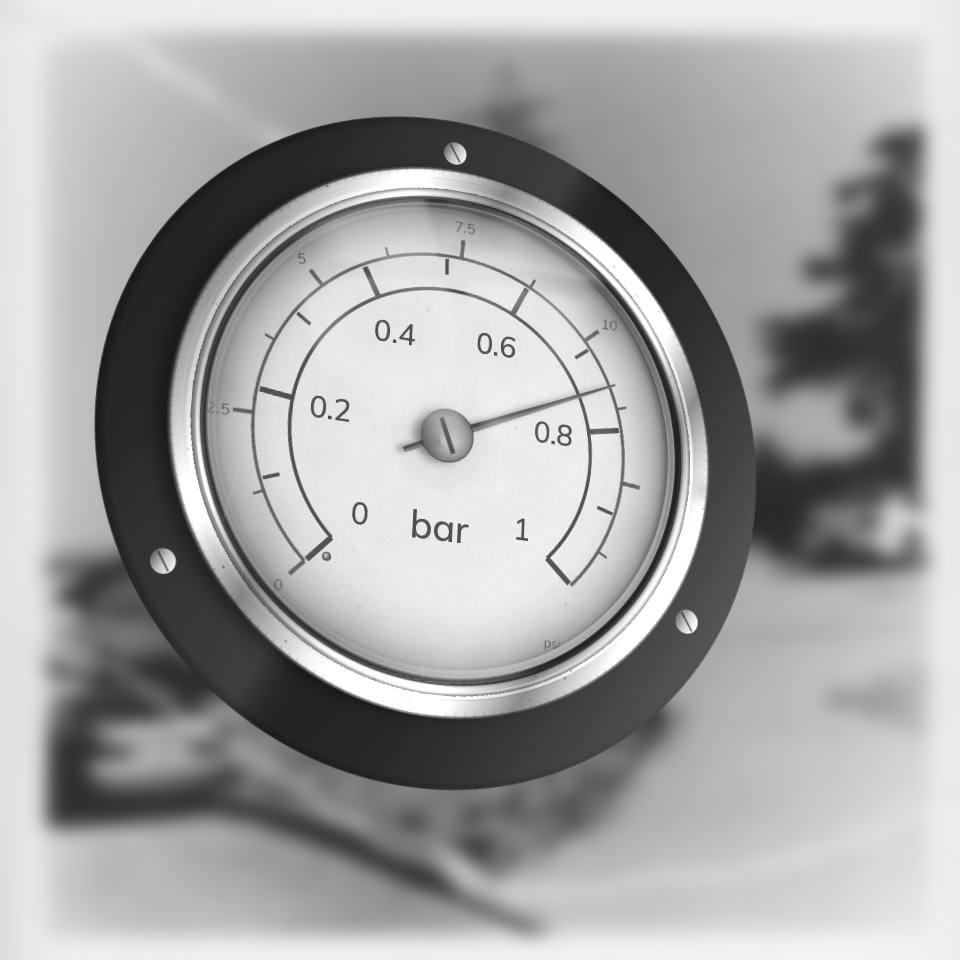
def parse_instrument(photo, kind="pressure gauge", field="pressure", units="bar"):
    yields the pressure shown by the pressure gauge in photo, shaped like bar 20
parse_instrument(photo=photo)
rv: bar 0.75
